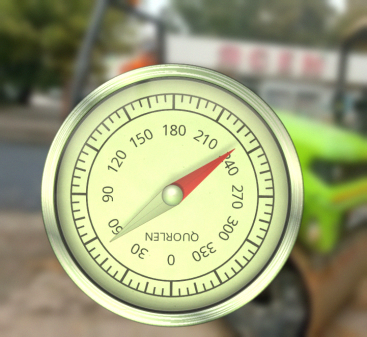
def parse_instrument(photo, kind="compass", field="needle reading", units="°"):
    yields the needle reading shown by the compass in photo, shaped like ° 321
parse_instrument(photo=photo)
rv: ° 232.5
